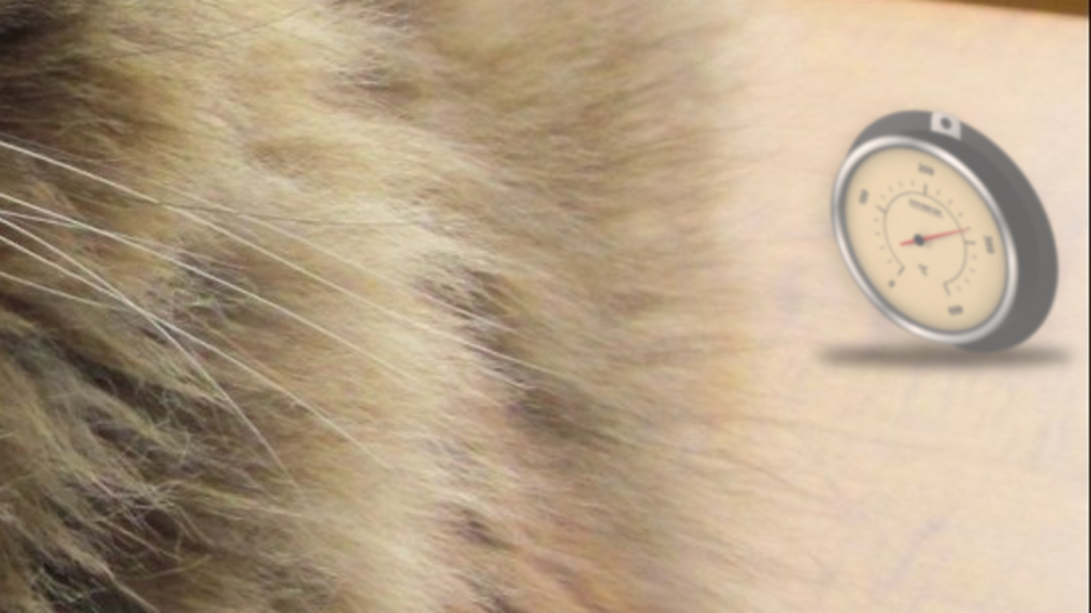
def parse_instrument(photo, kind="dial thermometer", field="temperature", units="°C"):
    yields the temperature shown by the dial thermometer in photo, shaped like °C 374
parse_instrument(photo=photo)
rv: °C 280
